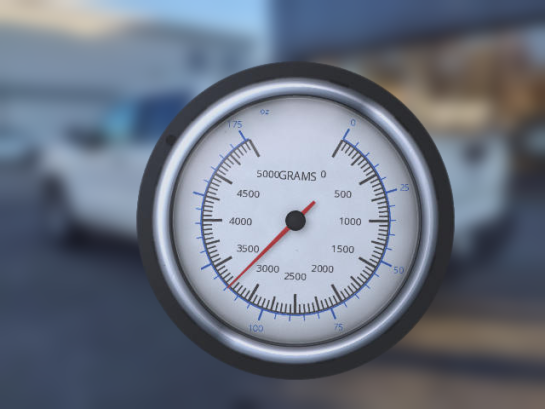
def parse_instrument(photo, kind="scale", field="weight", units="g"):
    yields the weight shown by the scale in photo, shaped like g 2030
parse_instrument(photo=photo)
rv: g 3250
